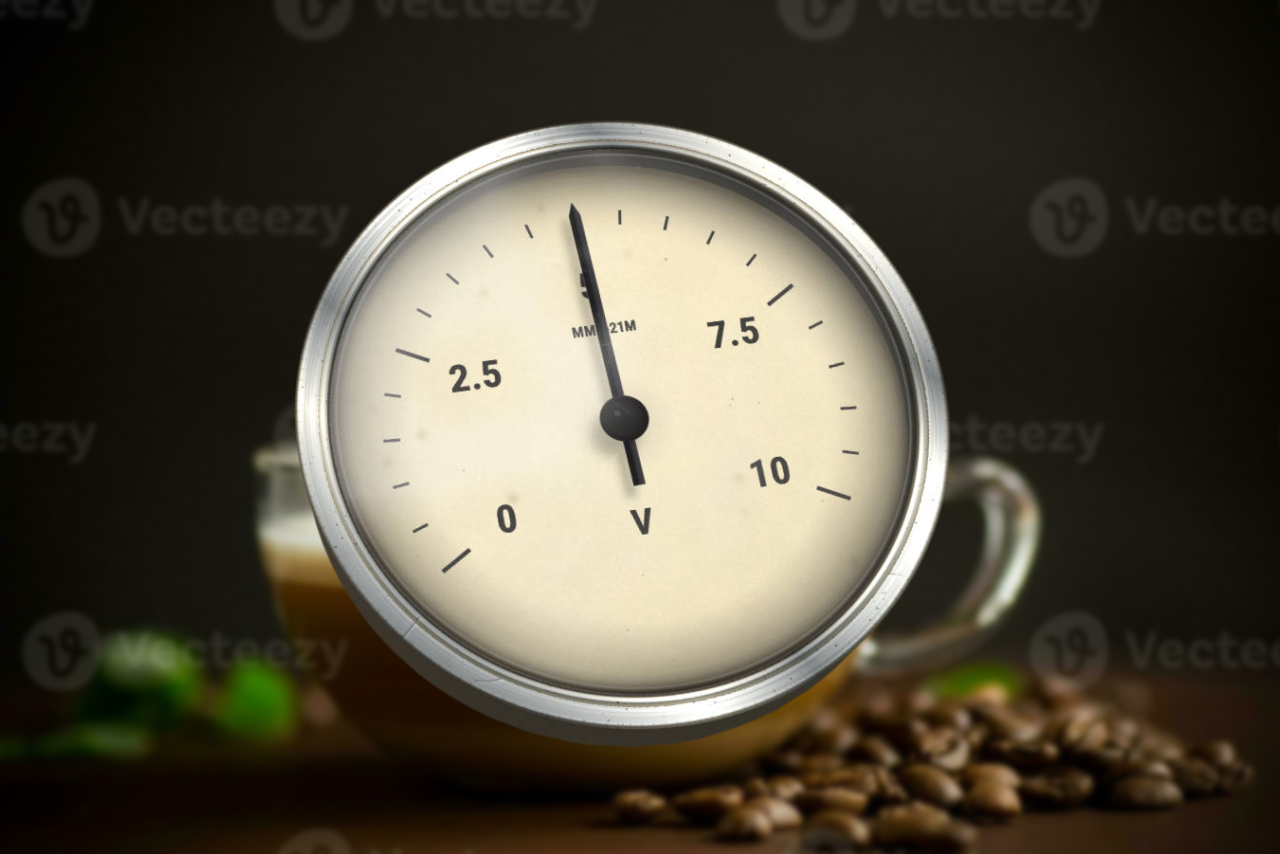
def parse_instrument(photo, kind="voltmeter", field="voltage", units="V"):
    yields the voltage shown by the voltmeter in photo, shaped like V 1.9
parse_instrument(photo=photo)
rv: V 5
